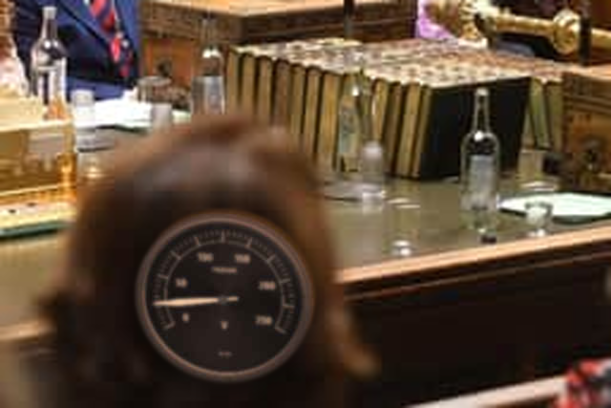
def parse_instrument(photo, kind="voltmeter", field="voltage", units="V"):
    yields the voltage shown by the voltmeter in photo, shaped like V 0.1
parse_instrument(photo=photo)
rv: V 25
